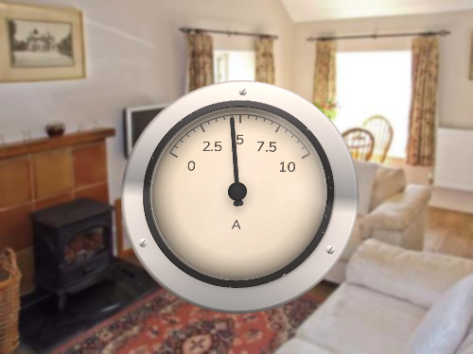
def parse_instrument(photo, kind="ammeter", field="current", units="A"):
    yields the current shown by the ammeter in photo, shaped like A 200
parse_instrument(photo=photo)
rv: A 4.5
